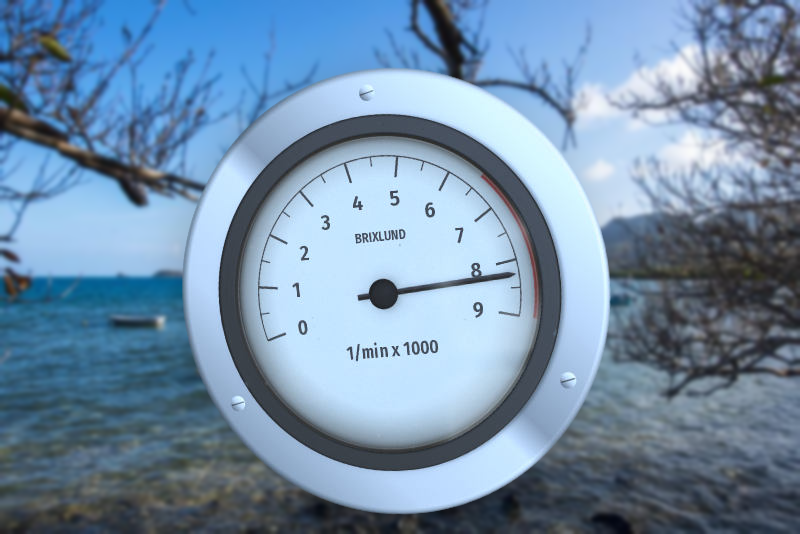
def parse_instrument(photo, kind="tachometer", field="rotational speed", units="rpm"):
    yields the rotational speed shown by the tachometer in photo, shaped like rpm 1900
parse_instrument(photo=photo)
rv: rpm 8250
